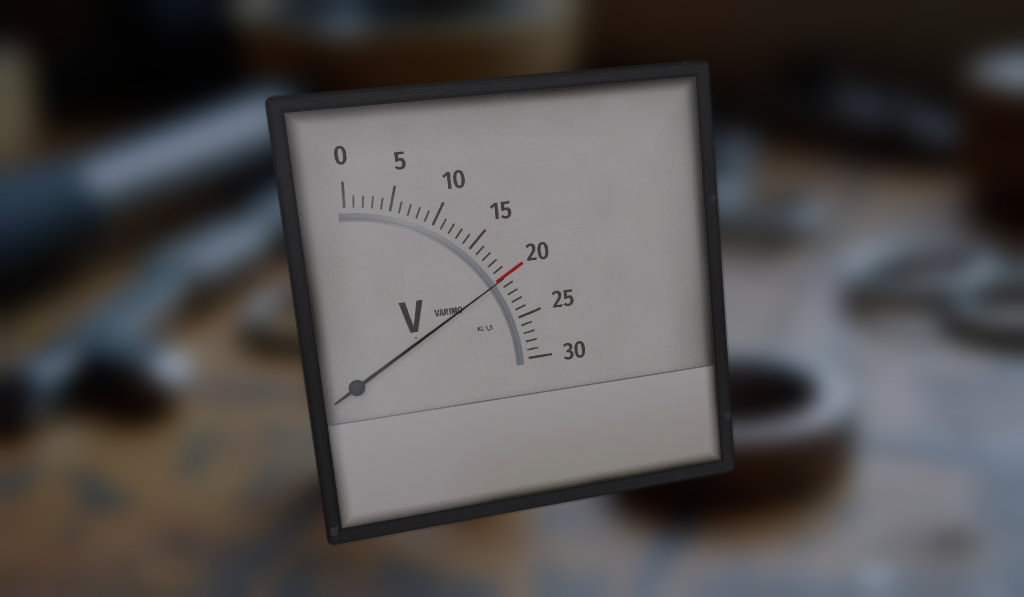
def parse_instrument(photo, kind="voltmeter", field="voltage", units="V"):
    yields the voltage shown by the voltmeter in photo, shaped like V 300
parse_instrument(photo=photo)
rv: V 20
